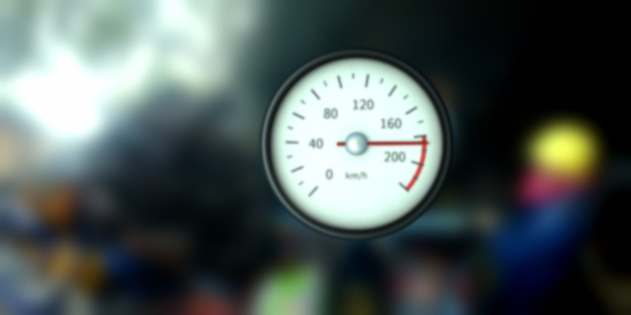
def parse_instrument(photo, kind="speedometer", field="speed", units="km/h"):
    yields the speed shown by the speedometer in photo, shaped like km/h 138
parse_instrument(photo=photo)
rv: km/h 185
